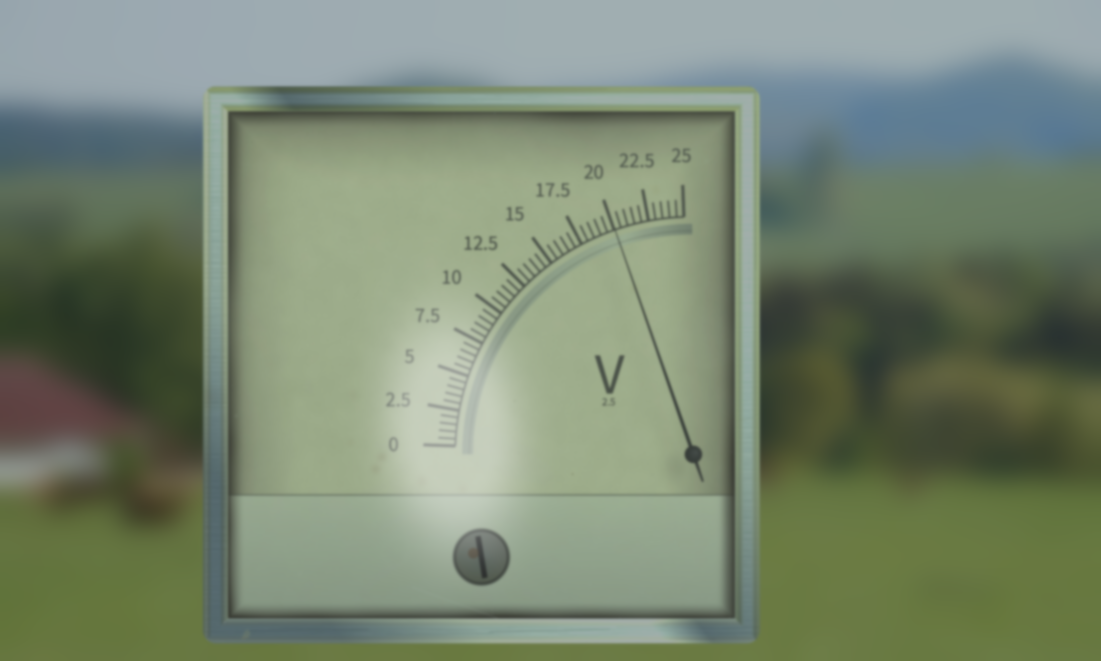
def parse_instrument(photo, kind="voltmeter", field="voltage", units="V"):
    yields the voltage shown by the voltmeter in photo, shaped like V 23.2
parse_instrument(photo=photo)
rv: V 20
